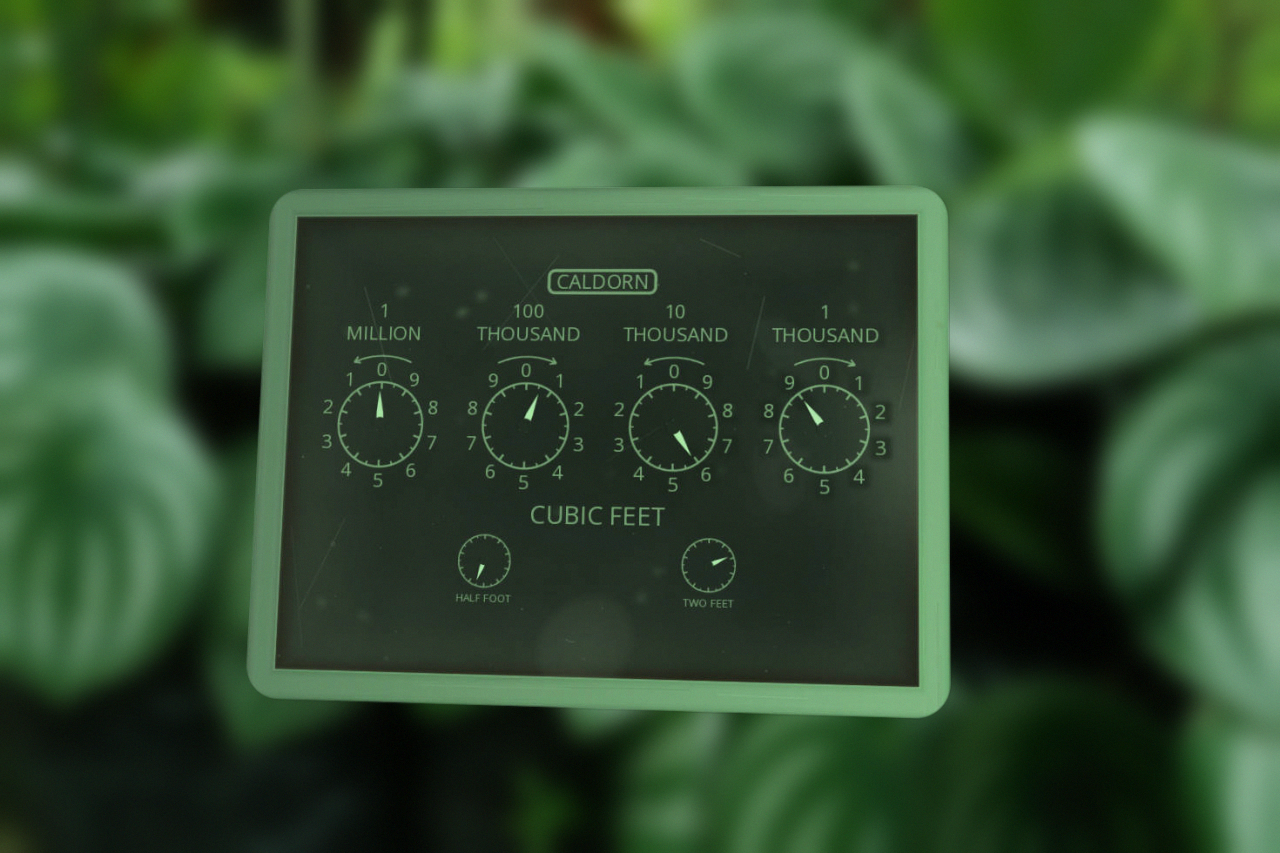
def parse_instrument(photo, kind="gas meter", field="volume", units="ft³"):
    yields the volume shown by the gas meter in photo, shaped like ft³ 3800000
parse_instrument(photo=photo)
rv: ft³ 5900
